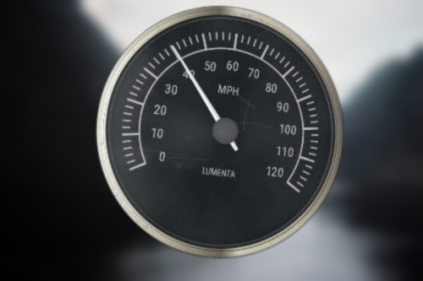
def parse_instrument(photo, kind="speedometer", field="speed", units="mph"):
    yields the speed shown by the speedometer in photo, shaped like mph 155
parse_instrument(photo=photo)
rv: mph 40
